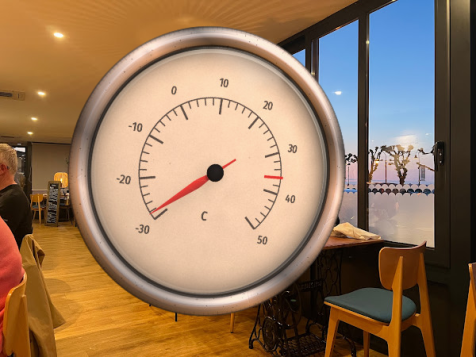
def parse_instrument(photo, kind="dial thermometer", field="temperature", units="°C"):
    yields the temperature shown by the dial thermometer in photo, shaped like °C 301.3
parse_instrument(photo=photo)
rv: °C -28
